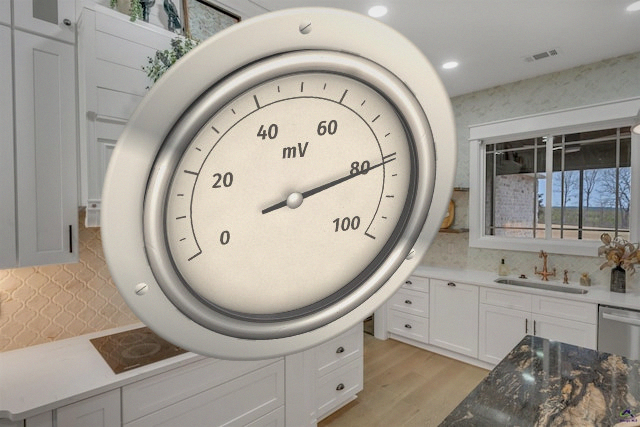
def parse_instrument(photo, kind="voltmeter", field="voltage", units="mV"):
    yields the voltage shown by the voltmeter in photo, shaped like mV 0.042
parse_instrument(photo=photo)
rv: mV 80
